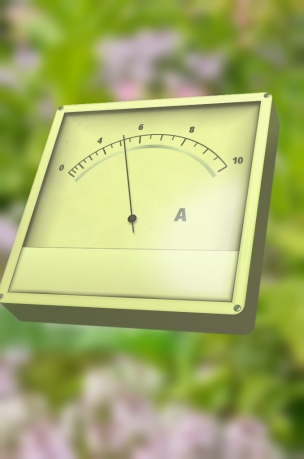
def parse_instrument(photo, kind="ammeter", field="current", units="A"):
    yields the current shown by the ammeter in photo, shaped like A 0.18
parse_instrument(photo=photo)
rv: A 5.25
